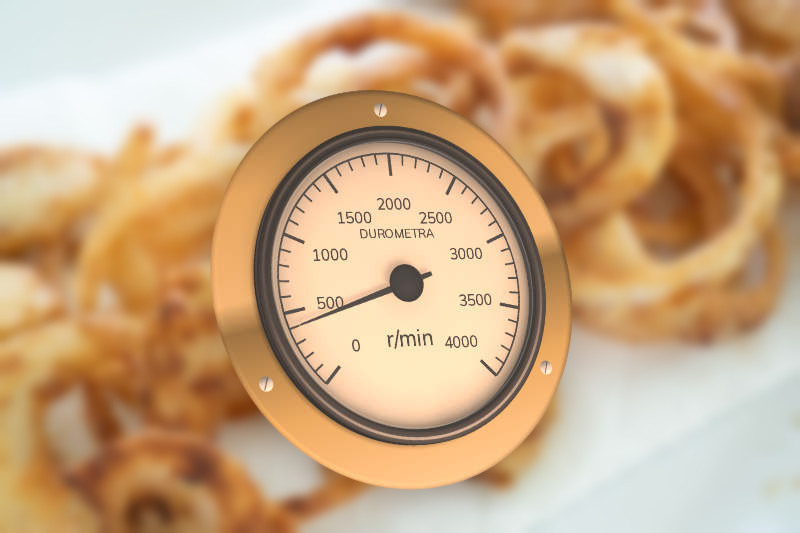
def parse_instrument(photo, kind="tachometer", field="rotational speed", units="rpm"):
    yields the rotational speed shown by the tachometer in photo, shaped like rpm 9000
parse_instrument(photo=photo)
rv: rpm 400
